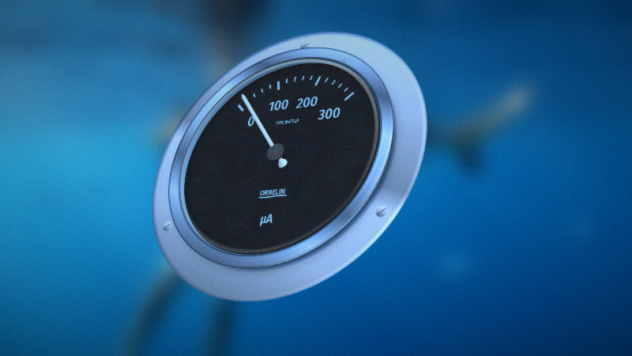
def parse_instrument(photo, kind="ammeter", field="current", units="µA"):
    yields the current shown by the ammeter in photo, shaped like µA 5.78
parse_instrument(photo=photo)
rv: µA 20
